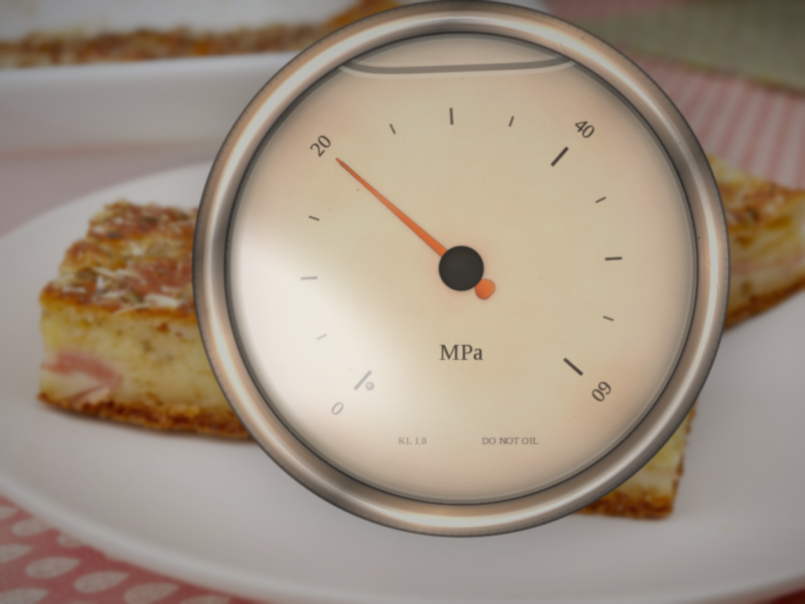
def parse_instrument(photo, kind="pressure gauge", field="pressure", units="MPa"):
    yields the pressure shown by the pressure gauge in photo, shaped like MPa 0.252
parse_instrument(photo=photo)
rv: MPa 20
